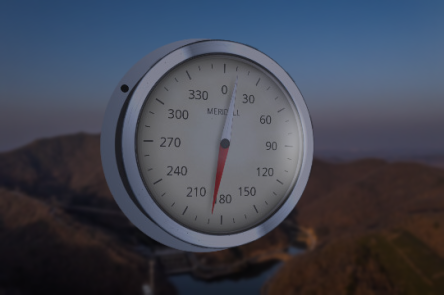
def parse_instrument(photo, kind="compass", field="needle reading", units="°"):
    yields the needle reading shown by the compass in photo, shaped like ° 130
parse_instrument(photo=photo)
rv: ° 190
